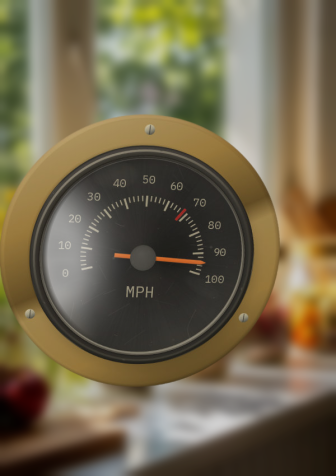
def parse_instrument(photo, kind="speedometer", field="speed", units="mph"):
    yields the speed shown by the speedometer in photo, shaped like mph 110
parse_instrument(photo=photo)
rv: mph 94
